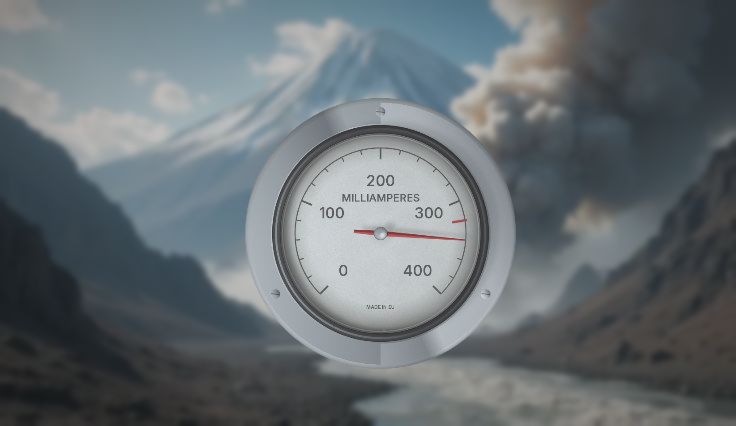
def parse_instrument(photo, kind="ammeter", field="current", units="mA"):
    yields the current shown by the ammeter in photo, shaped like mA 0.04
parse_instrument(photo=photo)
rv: mA 340
